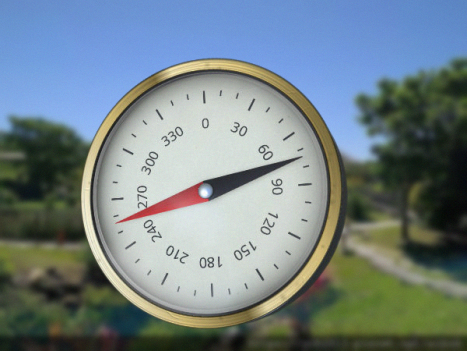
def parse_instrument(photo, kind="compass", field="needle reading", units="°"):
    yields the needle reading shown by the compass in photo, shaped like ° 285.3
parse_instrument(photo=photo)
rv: ° 255
